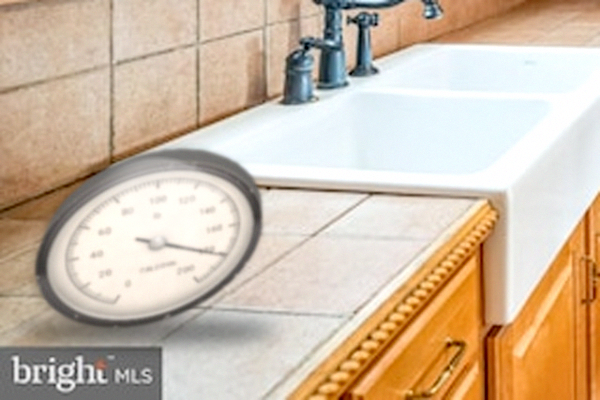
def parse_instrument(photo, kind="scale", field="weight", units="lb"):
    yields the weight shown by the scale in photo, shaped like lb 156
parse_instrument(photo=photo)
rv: lb 180
